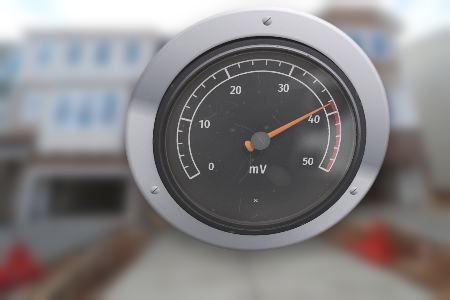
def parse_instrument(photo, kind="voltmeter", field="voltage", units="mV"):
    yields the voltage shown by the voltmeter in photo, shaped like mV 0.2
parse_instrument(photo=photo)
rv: mV 38
